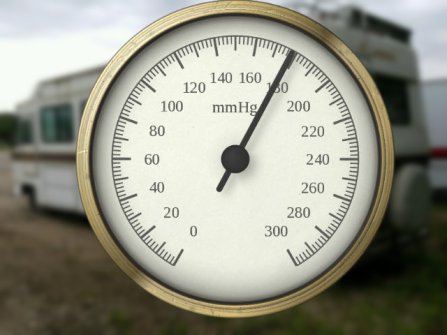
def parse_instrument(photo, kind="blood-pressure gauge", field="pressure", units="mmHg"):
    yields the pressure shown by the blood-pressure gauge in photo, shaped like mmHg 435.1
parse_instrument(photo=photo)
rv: mmHg 178
